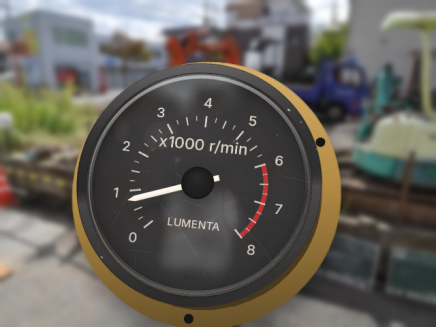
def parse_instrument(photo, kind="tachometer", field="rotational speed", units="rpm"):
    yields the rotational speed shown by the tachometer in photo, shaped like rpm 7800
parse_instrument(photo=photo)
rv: rpm 750
